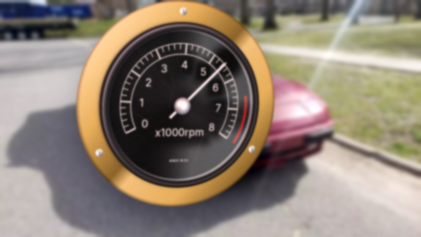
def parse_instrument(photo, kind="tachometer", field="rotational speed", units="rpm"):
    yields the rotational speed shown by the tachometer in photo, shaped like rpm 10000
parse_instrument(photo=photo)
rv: rpm 5400
